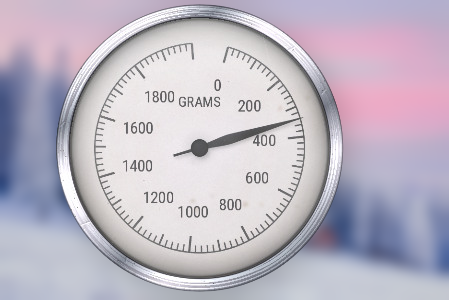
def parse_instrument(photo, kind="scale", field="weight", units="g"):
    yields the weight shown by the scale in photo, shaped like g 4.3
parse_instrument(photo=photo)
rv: g 340
